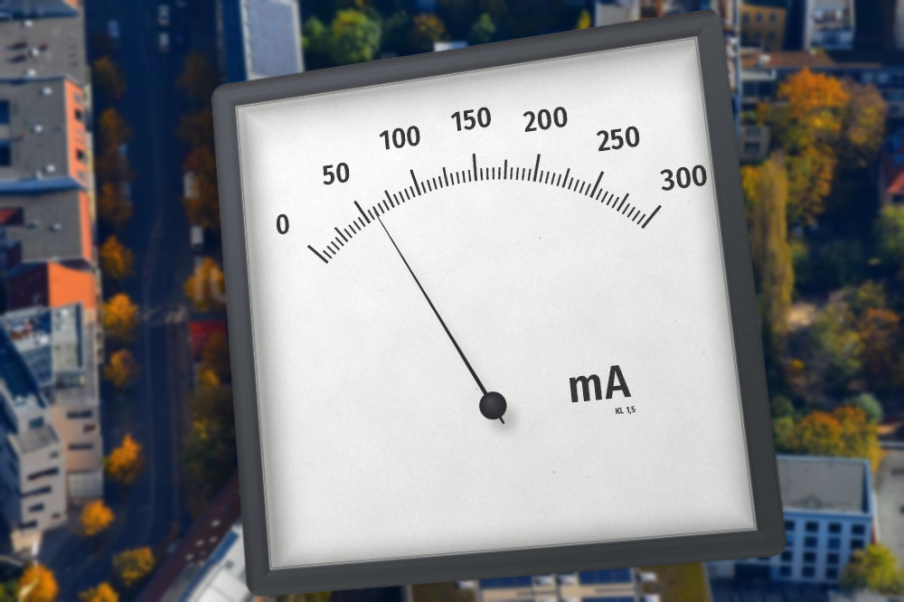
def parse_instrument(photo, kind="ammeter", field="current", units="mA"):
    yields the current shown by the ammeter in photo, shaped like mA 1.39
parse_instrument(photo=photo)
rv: mA 60
